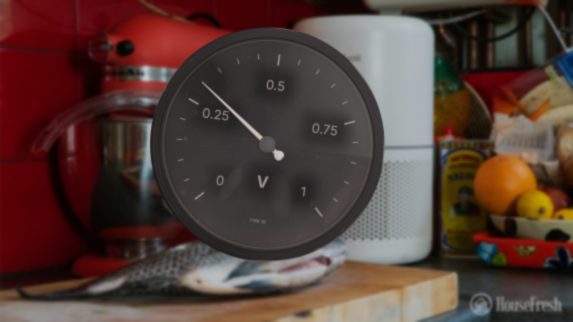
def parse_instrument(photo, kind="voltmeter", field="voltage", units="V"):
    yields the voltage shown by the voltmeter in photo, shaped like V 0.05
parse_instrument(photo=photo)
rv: V 0.3
